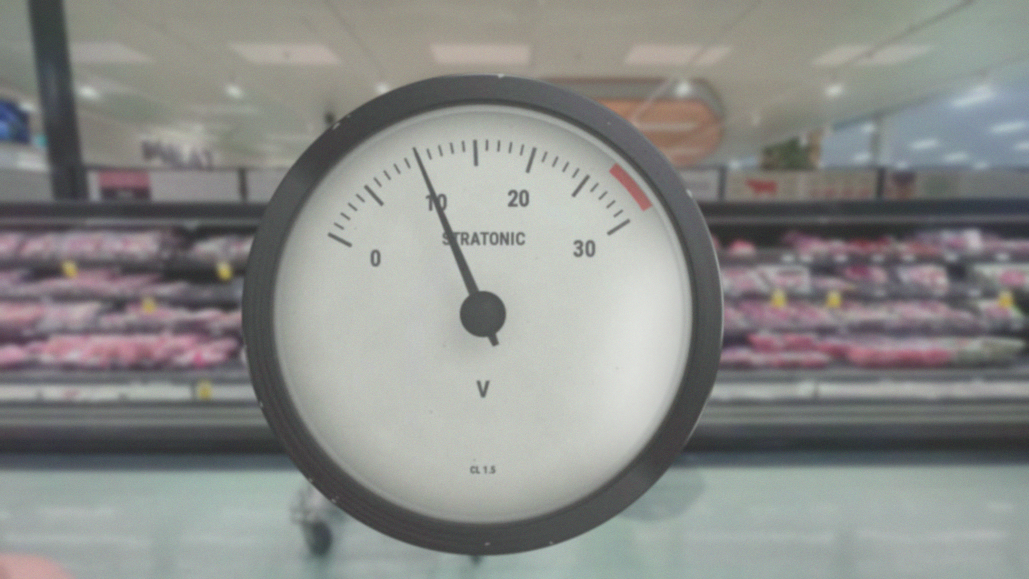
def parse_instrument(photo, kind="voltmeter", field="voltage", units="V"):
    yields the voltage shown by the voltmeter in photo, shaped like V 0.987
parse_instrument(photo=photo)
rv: V 10
